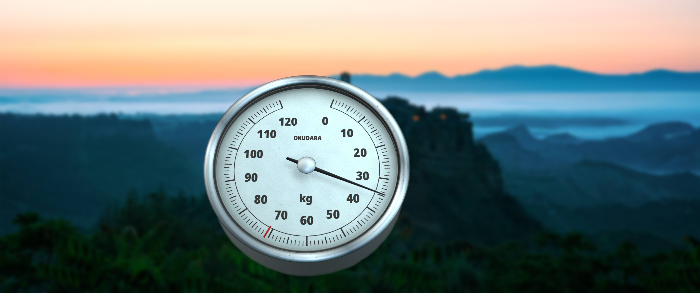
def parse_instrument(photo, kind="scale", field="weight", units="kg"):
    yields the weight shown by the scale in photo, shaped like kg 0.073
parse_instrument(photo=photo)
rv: kg 35
